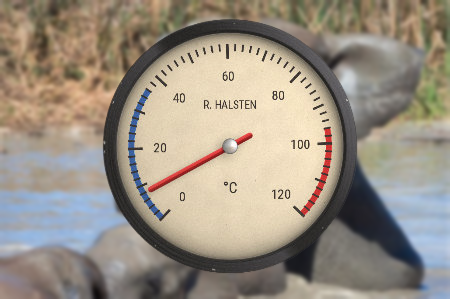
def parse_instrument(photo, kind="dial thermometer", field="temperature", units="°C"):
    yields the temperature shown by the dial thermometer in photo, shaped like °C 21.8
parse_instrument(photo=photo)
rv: °C 8
